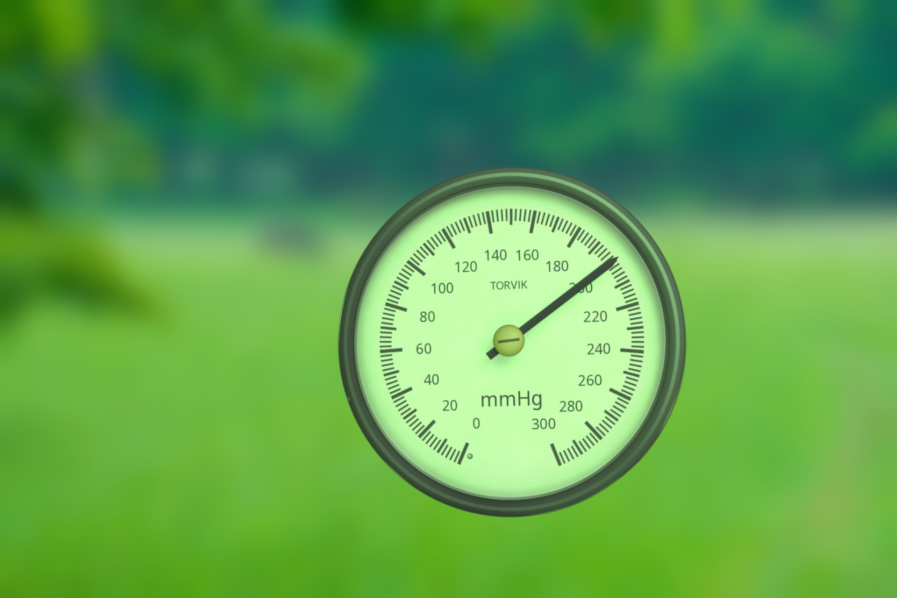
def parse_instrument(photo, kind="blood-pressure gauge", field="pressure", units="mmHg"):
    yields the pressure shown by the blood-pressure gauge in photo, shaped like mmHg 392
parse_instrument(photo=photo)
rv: mmHg 200
